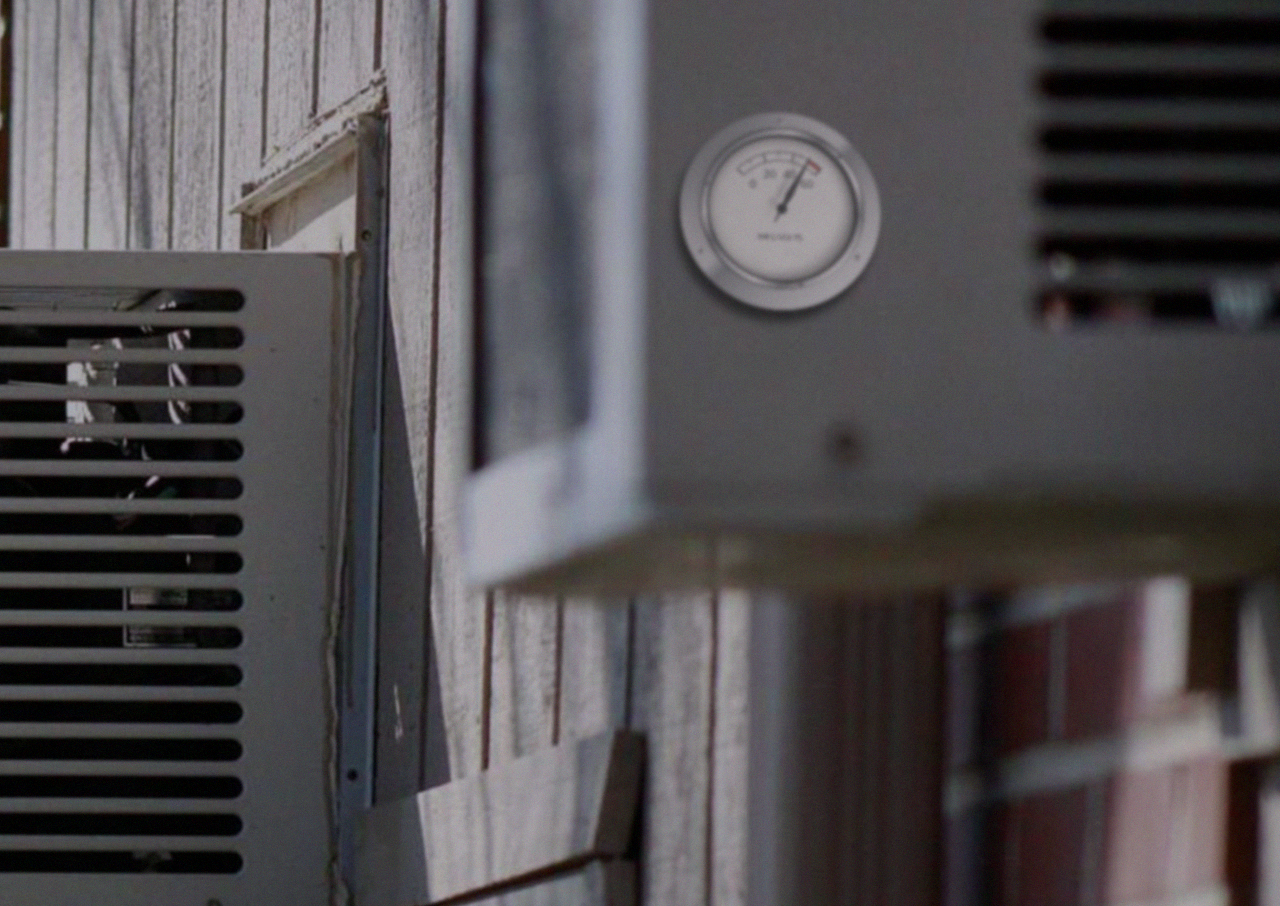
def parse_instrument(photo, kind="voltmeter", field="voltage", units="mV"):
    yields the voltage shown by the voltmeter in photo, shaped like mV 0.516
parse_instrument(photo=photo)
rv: mV 50
